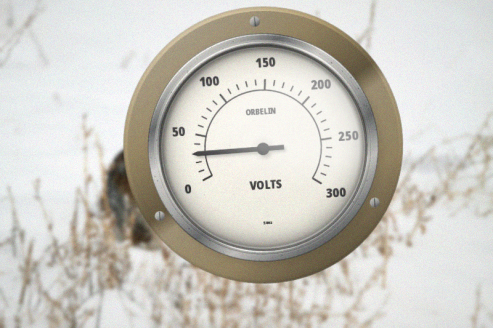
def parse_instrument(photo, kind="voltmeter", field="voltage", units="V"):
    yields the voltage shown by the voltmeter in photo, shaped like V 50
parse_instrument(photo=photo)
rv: V 30
